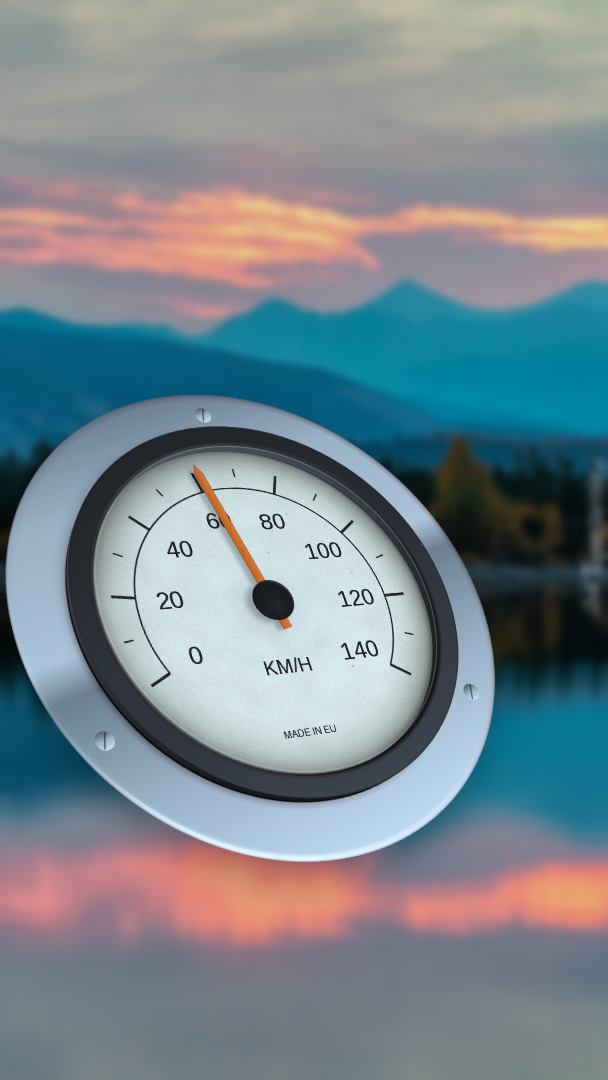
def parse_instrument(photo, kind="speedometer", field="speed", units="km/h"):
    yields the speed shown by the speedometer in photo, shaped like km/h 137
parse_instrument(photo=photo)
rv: km/h 60
